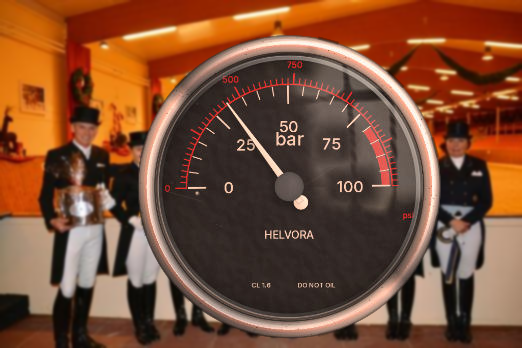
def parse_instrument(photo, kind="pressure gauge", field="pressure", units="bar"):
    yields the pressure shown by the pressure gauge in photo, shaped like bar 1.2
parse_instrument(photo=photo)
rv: bar 30
